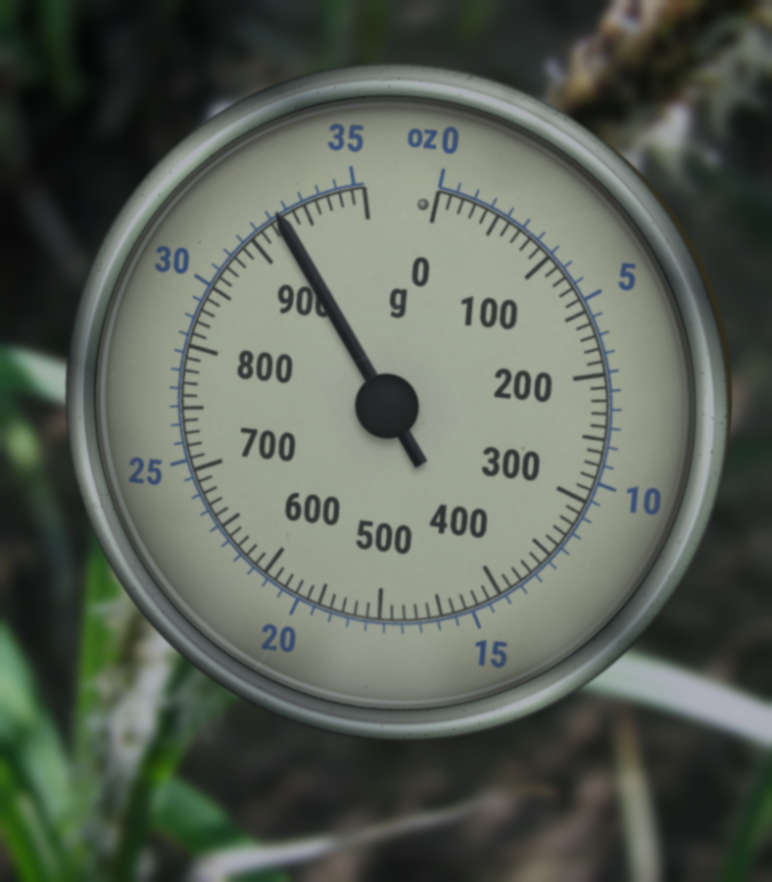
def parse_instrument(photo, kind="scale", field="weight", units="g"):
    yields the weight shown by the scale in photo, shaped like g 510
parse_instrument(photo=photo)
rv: g 930
